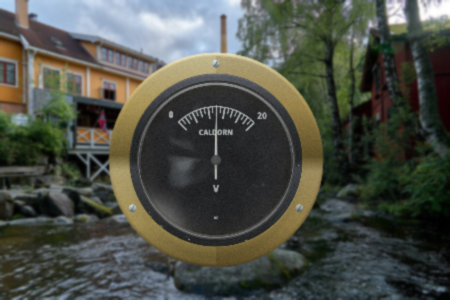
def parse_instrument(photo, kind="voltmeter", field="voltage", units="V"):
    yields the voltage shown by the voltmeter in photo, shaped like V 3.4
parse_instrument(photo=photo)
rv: V 10
